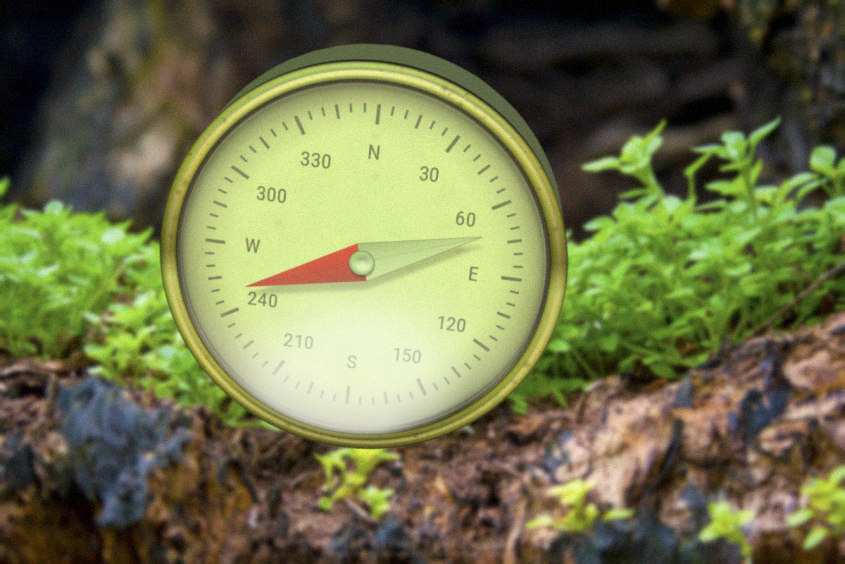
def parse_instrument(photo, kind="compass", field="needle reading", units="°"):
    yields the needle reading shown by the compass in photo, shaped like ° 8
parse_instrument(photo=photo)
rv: ° 250
